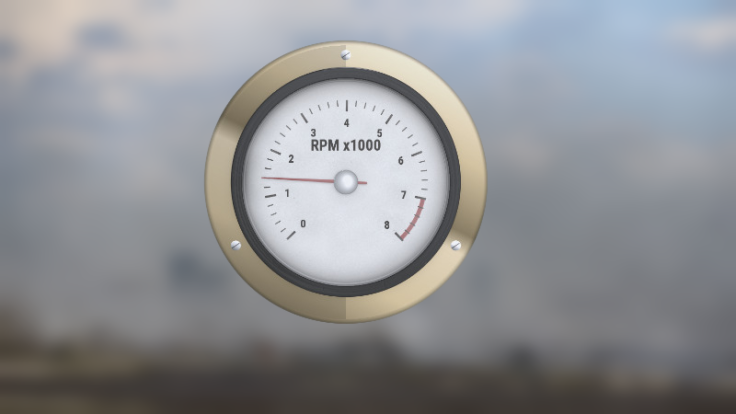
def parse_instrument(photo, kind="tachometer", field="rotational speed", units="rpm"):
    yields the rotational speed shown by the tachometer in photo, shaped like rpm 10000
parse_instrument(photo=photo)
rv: rpm 1400
